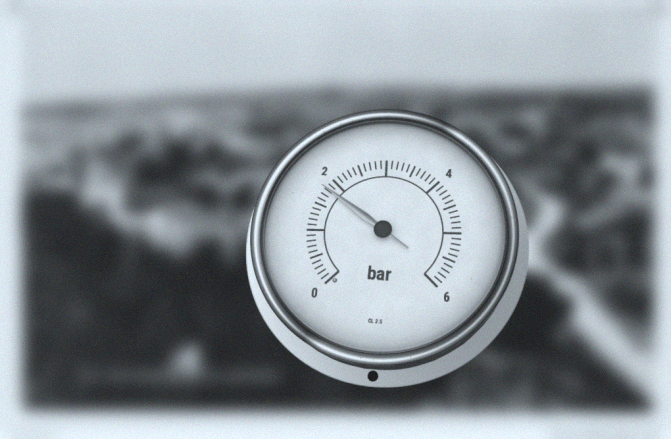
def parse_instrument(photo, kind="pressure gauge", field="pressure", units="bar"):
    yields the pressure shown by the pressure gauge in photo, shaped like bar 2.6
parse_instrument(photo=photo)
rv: bar 1.8
